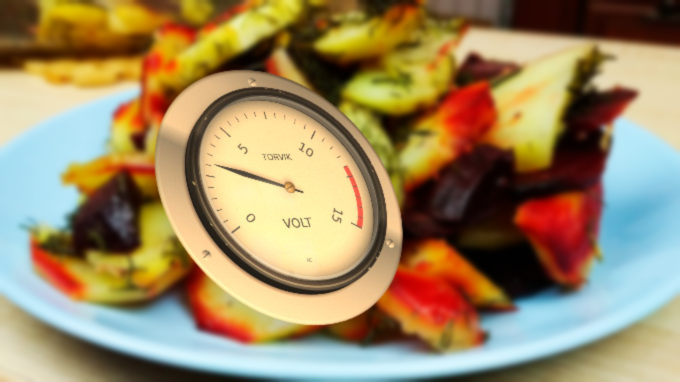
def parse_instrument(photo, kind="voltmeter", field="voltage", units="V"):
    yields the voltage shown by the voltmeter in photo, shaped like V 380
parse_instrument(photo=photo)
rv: V 3
